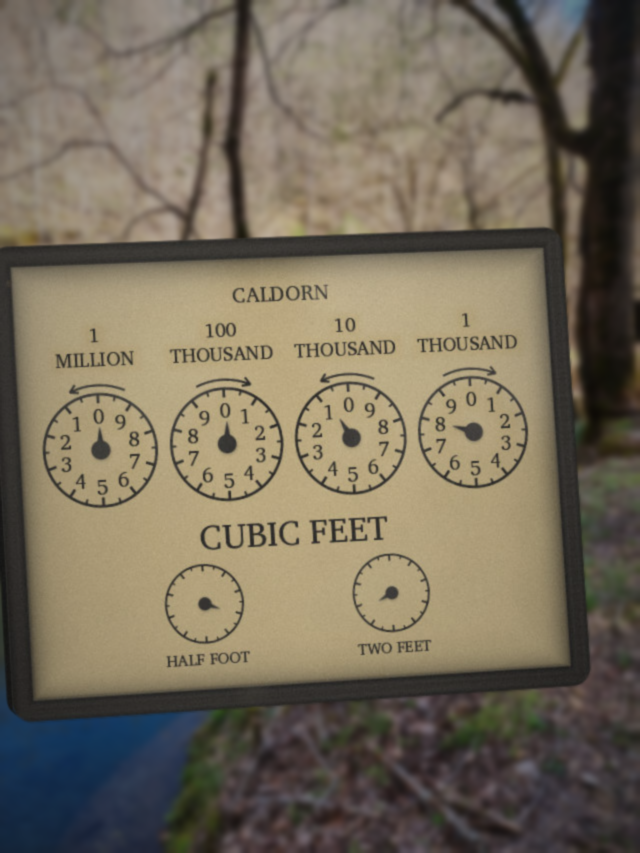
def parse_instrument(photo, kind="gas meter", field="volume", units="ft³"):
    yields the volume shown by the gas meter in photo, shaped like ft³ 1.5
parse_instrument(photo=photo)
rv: ft³ 800
